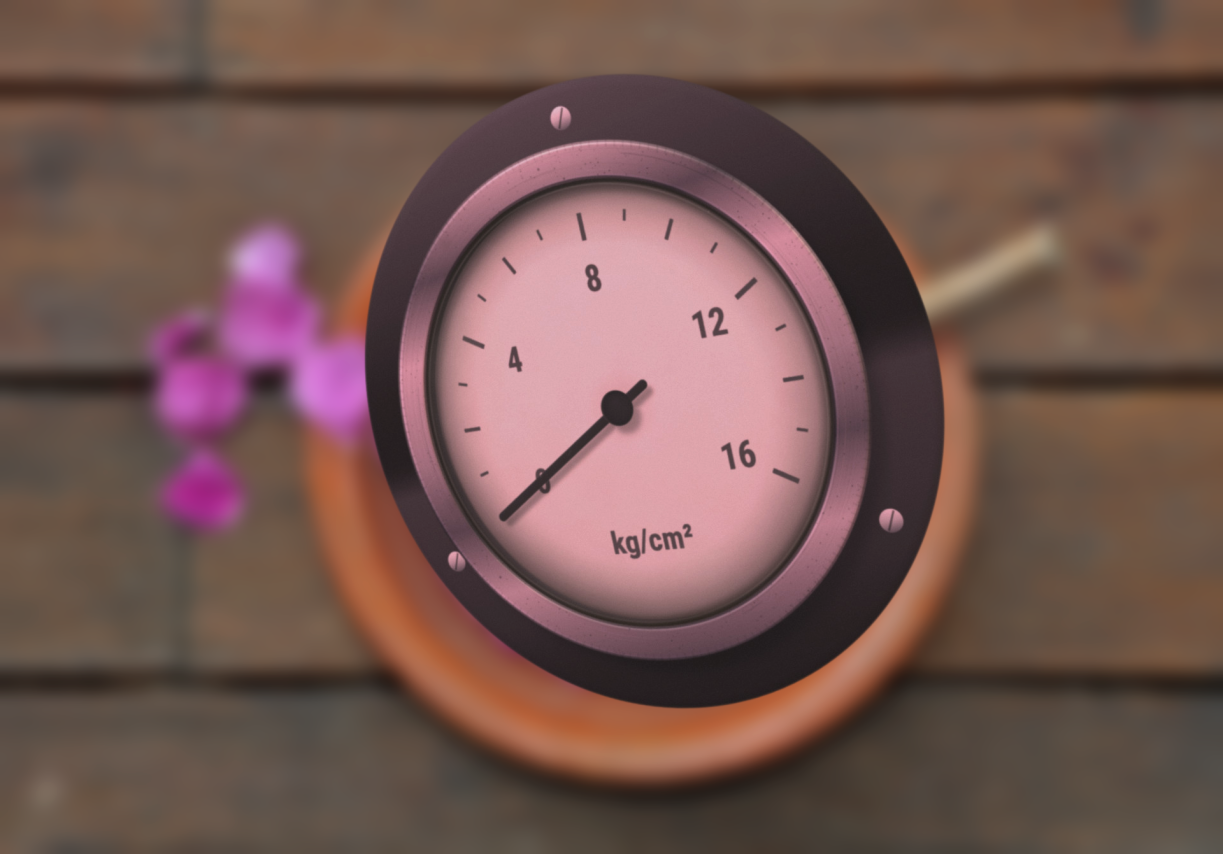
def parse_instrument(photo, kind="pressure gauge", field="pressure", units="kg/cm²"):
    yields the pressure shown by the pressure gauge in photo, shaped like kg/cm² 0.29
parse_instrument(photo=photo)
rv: kg/cm² 0
